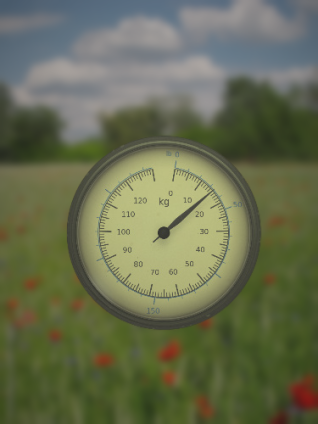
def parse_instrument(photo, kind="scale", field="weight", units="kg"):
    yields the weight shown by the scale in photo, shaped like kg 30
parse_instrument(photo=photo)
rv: kg 15
